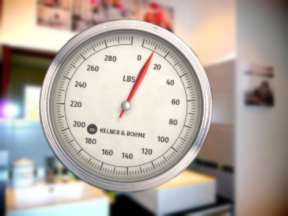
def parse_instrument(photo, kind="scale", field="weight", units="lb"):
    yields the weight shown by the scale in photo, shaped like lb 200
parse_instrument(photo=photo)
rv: lb 10
